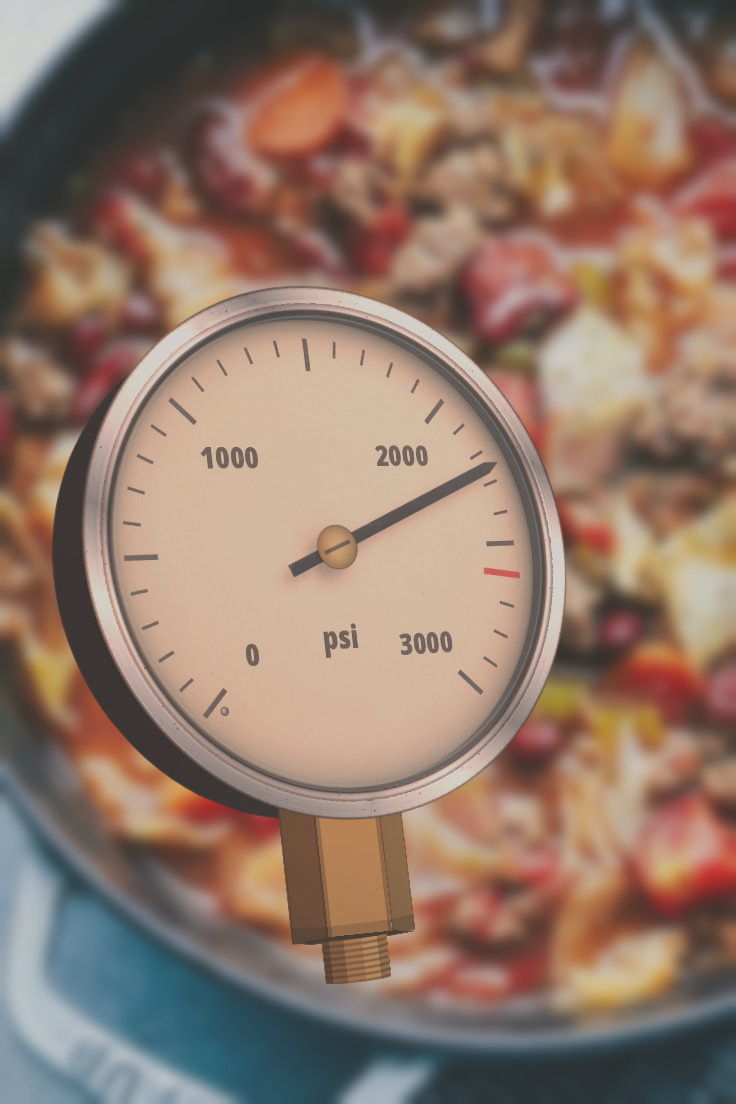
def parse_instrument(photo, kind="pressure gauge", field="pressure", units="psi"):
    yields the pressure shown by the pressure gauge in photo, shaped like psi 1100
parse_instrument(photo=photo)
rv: psi 2250
